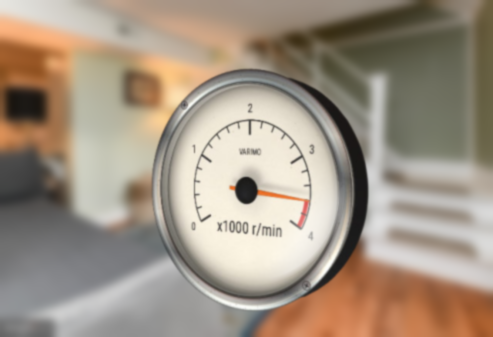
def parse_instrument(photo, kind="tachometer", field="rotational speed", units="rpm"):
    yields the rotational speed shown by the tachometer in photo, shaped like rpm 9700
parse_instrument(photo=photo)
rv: rpm 3600
